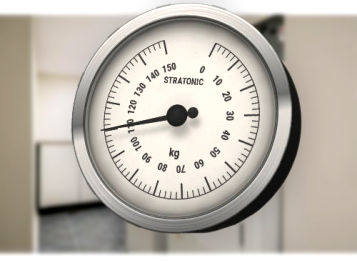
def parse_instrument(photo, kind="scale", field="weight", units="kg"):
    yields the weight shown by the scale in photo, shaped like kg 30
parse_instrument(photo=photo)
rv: kg 110
